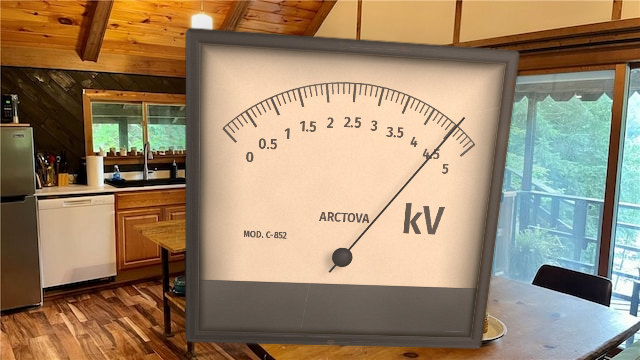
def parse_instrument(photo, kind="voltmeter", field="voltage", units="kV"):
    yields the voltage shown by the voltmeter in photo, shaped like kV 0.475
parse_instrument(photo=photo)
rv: kV 4.5
